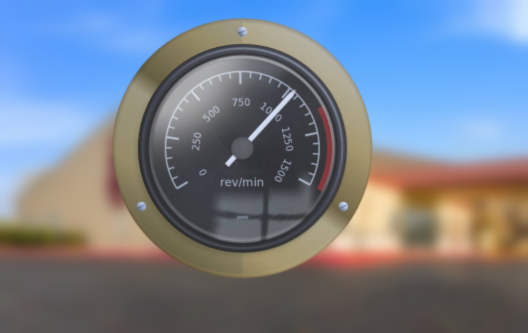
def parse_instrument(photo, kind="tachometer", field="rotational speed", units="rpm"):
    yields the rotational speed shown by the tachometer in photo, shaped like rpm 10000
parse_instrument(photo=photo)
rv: rpm 1025
